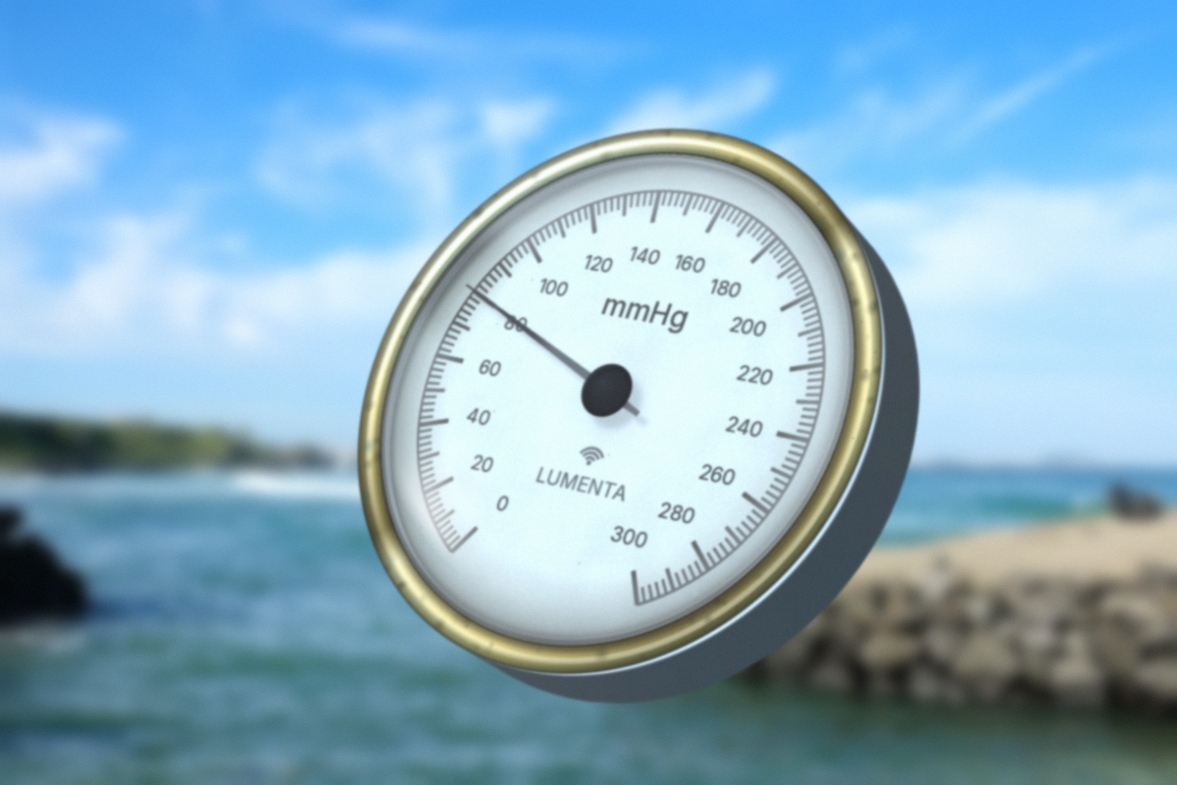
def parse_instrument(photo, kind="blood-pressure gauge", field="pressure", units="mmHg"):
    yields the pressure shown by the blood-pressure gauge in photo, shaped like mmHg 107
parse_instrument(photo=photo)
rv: mmHg 80
